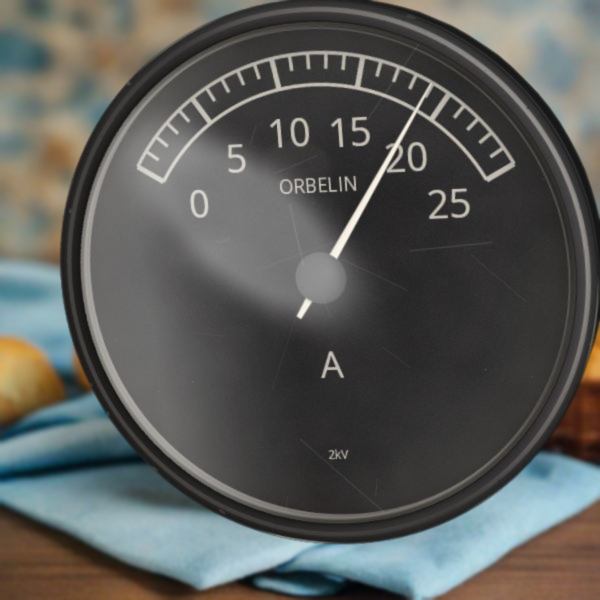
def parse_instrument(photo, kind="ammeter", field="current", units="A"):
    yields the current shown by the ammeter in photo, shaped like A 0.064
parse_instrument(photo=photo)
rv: A 19
